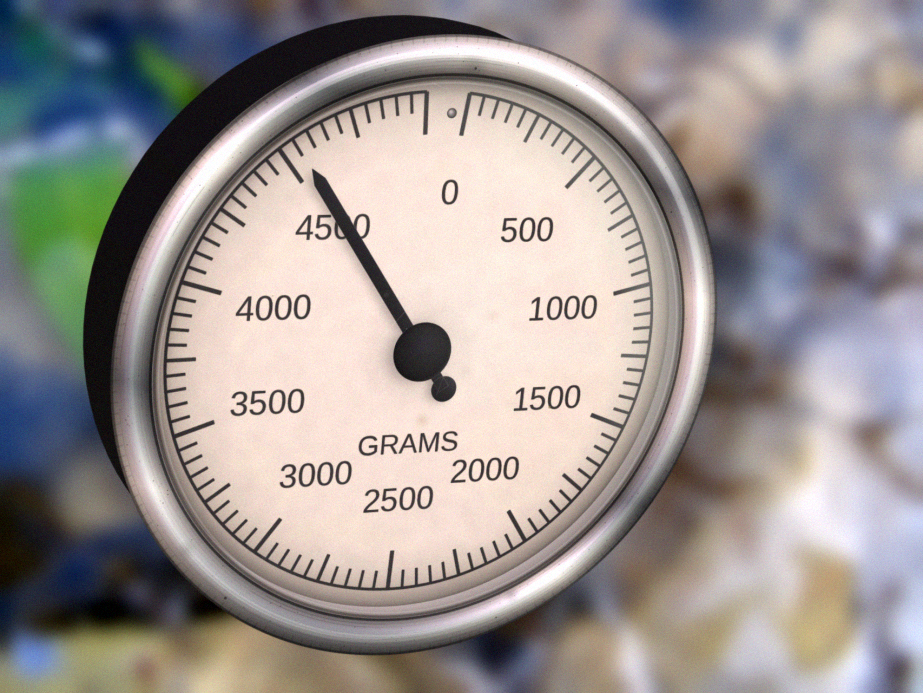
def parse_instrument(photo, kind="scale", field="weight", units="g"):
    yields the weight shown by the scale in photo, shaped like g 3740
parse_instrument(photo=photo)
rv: g 4550
